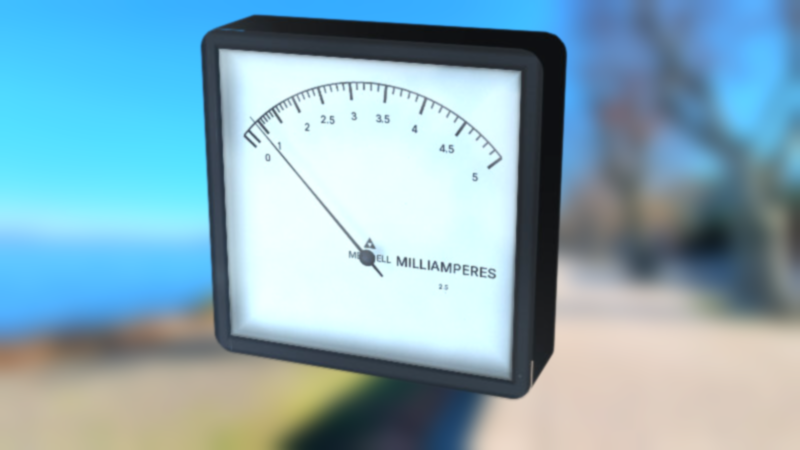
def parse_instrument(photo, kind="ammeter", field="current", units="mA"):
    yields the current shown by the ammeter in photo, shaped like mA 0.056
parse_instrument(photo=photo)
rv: mA 1
